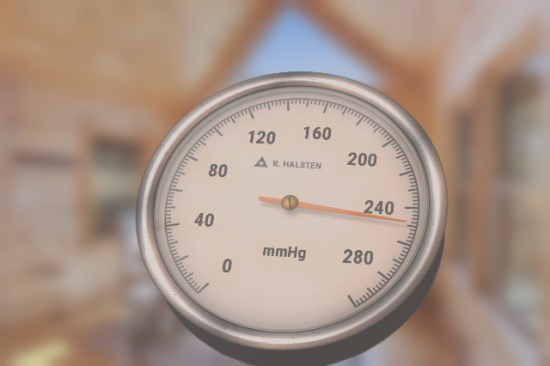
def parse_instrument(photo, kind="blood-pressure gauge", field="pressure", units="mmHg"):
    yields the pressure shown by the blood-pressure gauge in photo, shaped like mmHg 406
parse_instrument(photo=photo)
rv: mmHg 250
